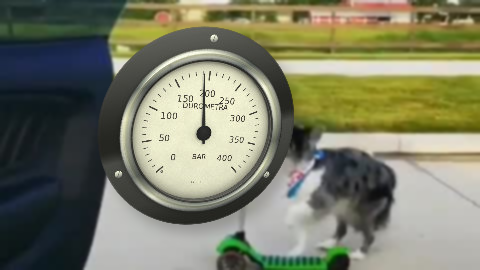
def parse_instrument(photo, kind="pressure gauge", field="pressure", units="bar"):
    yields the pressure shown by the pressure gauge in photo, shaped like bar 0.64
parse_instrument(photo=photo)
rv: bar 190
